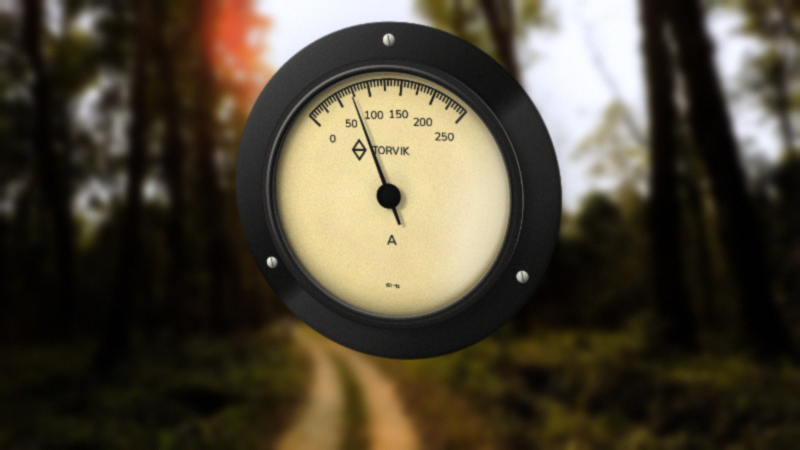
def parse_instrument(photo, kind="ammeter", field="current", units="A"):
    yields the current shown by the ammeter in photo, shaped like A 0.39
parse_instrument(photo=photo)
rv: A 75
